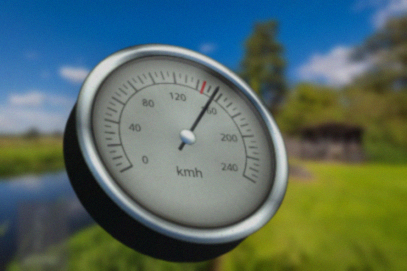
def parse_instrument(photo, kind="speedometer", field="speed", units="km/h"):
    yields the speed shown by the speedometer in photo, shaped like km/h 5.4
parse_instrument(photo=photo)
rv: km/h 155
